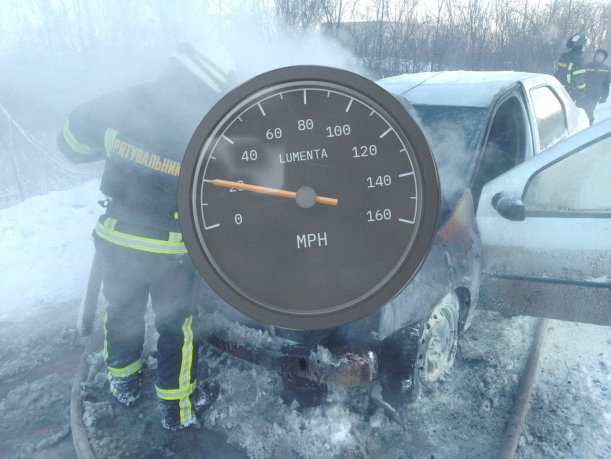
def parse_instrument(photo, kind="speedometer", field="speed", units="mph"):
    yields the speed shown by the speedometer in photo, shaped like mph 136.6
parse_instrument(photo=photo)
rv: mph 20
